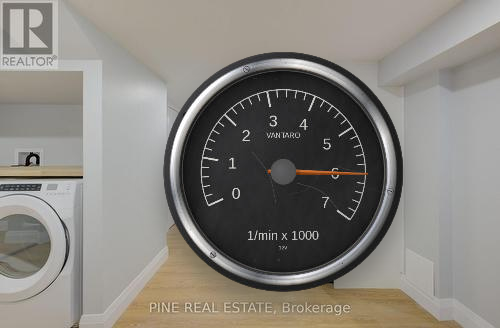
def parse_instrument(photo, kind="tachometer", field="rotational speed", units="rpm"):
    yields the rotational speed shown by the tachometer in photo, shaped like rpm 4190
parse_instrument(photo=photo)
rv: rpm 6000
